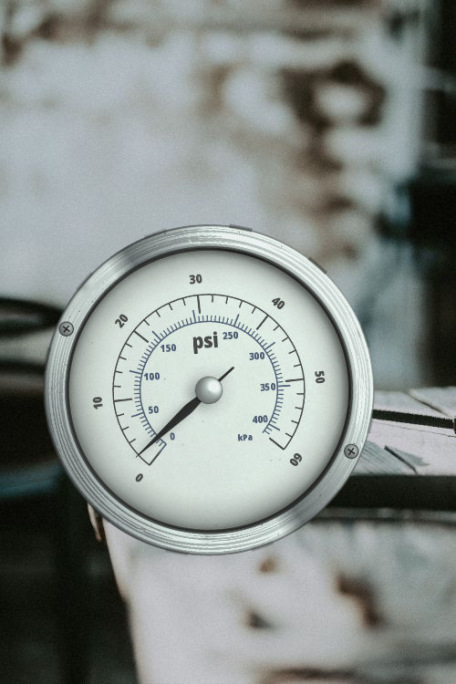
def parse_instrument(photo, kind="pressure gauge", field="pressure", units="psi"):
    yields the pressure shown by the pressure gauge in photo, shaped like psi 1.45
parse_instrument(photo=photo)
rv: psi 2
